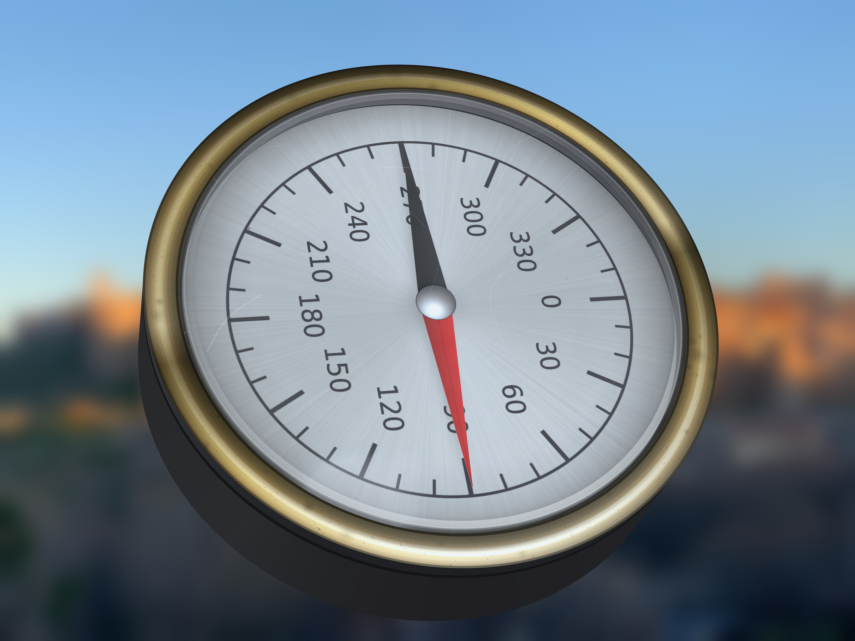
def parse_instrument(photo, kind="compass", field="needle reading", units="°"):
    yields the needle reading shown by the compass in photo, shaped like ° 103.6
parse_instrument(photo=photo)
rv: ° 90
